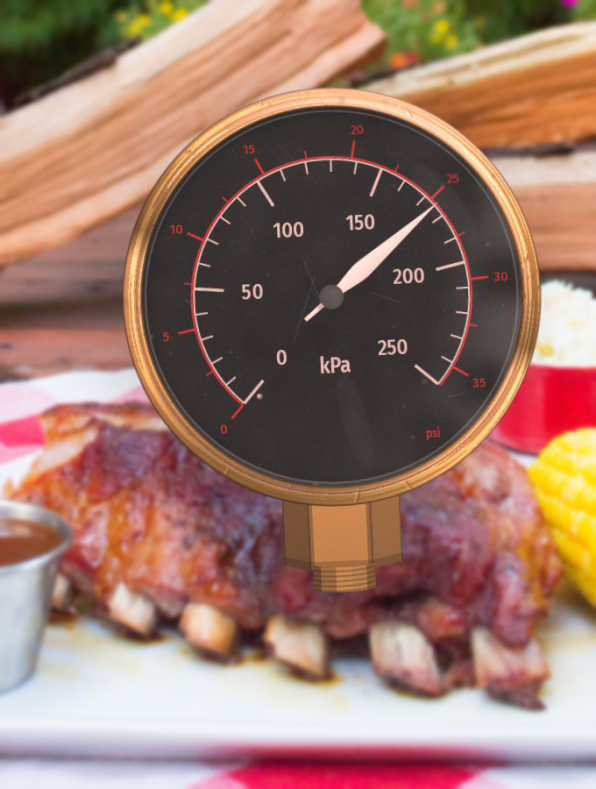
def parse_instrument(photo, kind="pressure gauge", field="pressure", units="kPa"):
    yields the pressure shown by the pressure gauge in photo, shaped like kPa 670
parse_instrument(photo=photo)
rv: kPa 175
